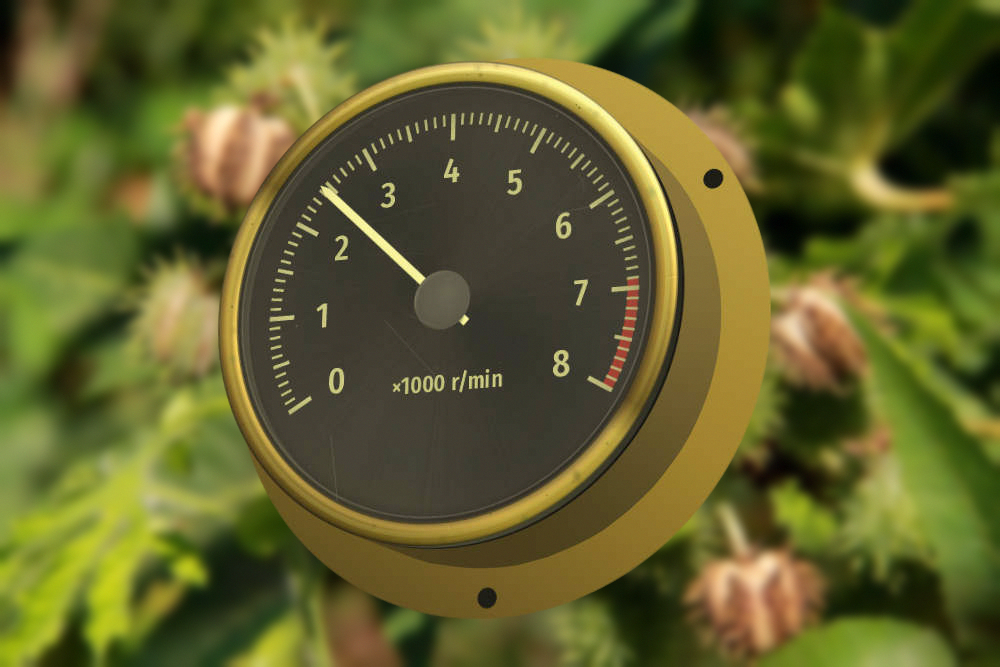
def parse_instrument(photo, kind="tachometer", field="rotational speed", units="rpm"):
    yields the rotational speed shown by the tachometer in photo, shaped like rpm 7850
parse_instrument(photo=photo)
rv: rpm 2450
